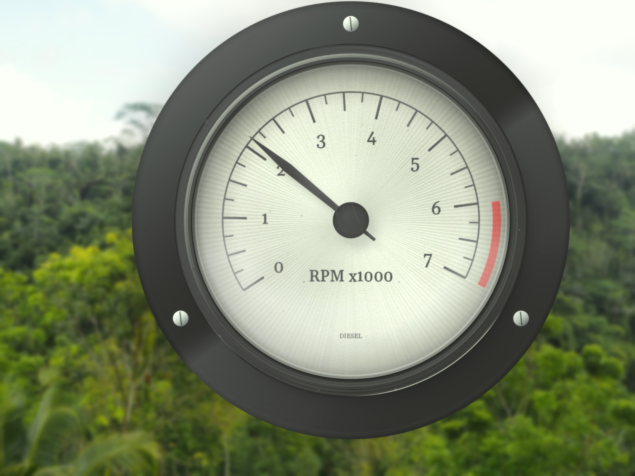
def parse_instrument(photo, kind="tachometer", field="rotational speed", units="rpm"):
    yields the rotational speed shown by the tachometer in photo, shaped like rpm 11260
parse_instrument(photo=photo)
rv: rpm 2125
